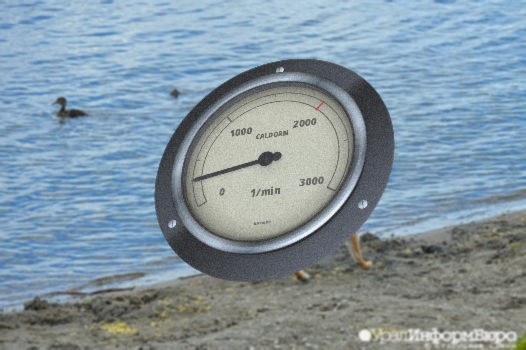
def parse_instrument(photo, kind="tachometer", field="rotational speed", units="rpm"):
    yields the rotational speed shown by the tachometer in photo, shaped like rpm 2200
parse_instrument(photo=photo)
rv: rpm 250
